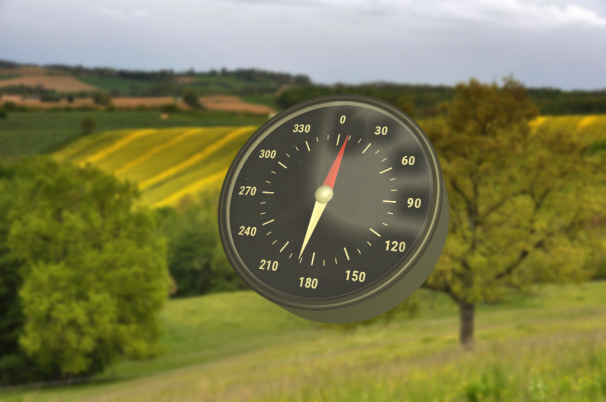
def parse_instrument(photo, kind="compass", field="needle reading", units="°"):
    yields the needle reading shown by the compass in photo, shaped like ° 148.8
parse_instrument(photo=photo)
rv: ° 10
